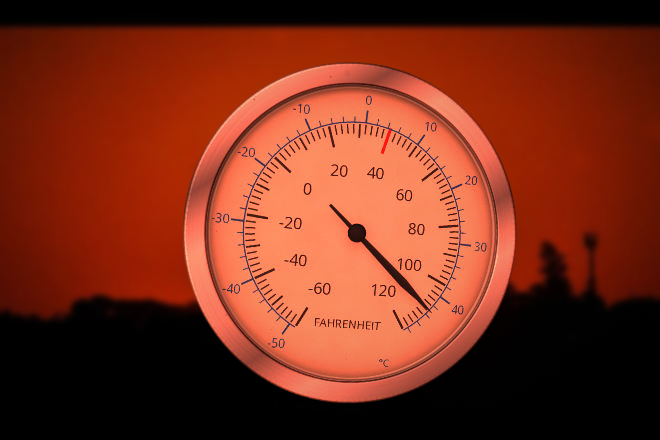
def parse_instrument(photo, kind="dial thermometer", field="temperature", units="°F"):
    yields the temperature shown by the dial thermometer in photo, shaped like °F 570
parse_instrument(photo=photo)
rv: °F 110
